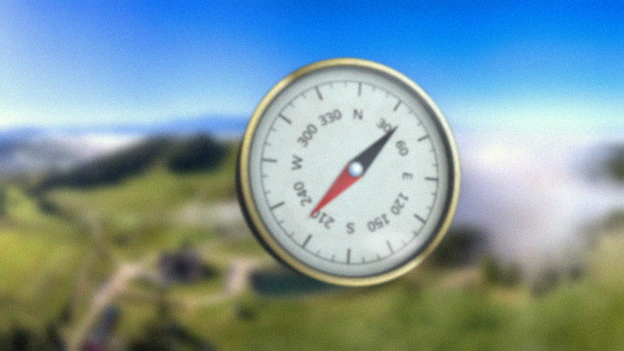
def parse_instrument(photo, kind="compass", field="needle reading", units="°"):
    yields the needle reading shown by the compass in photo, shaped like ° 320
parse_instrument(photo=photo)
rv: ° 220
